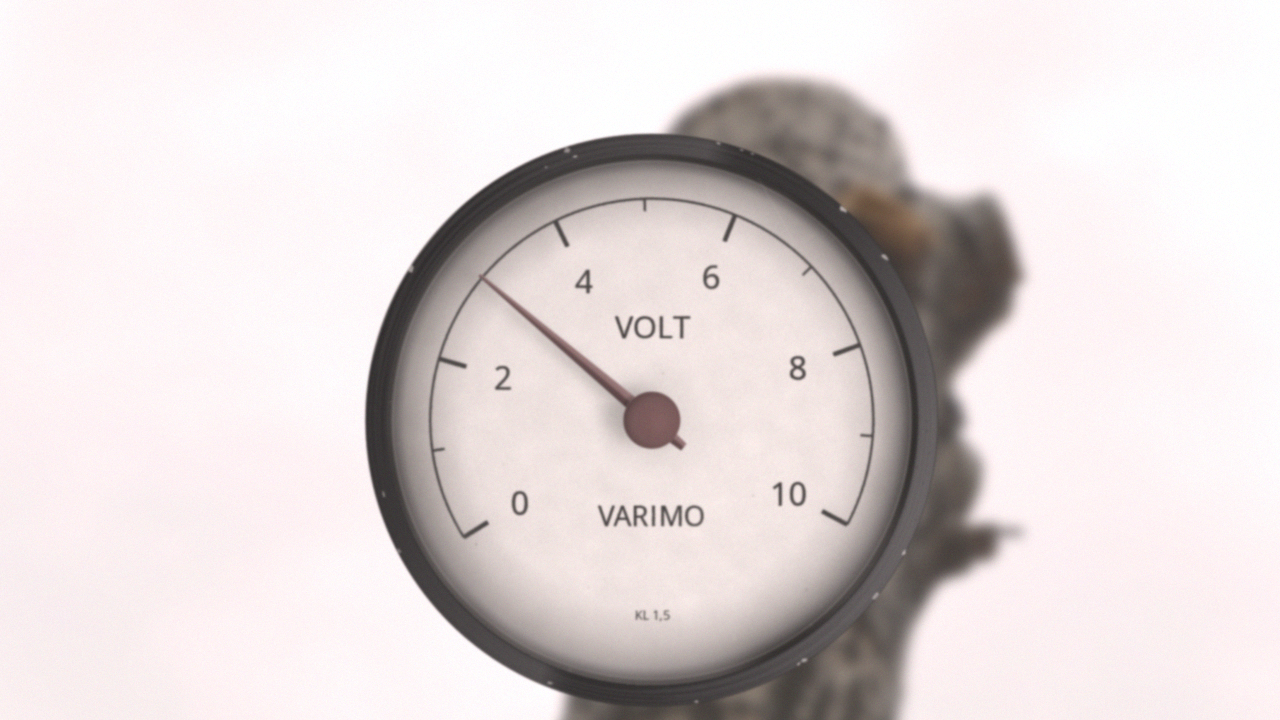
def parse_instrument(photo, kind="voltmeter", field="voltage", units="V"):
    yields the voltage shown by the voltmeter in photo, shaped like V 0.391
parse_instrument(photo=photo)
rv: V 3
